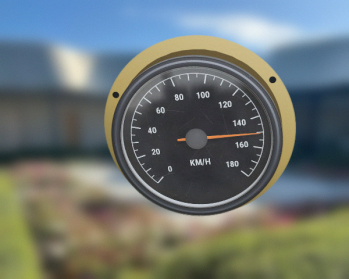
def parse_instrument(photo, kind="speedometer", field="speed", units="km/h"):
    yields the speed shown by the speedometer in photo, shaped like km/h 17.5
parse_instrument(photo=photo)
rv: km/h 150
